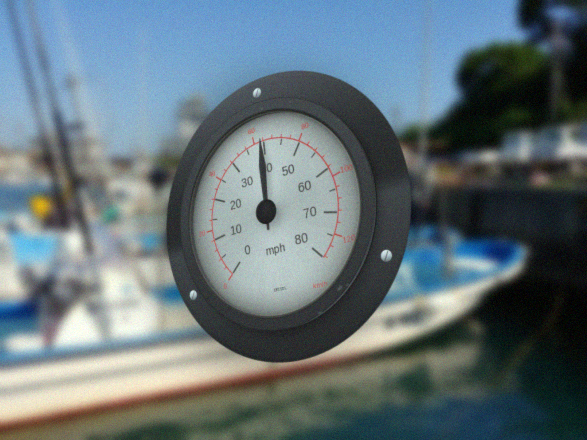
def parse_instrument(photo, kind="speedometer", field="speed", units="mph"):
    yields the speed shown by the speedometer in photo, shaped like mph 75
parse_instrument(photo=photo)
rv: mph 40
